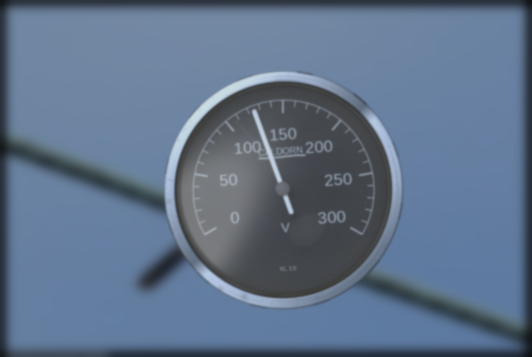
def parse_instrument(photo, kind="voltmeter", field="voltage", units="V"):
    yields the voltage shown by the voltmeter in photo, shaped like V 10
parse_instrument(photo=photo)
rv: V 125
